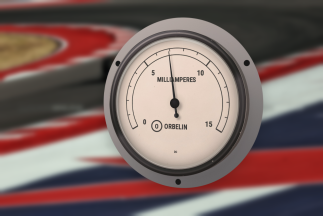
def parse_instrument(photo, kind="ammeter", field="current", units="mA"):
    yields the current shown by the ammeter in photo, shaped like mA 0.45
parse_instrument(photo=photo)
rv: mA 7
